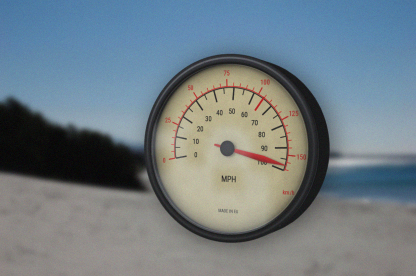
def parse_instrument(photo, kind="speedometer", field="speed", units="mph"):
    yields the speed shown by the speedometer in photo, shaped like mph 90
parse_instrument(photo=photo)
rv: mph 97.5
